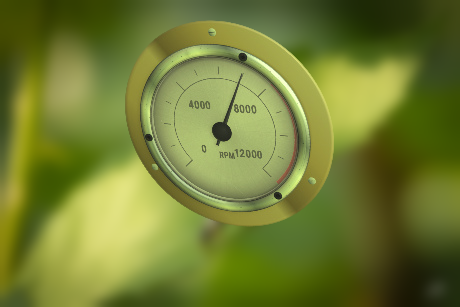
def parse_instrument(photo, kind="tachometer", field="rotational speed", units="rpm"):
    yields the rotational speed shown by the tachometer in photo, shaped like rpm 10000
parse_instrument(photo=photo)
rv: rpm 7000
